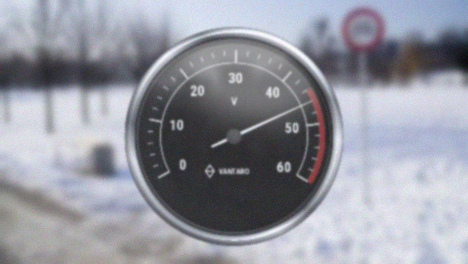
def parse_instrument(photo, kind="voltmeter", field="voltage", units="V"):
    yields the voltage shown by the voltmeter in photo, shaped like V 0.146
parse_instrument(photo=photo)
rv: V 46
